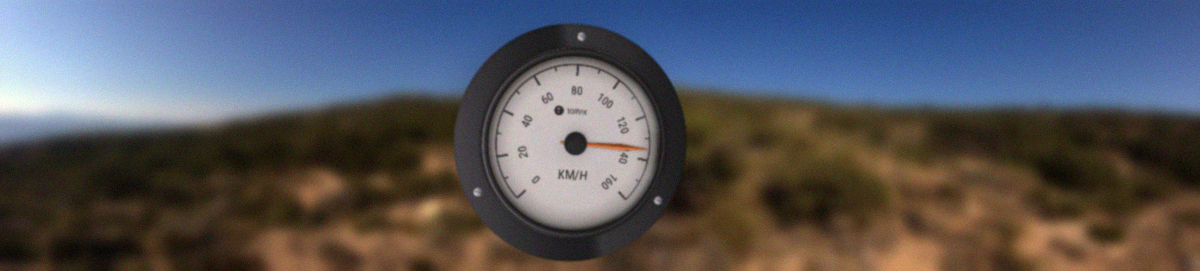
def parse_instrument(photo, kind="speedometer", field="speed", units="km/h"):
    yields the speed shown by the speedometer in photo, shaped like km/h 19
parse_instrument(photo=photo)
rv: km/h 135
